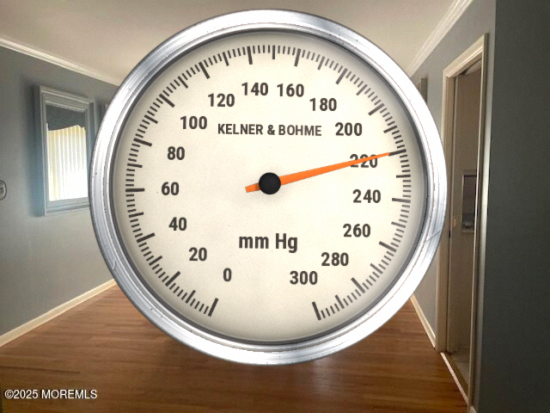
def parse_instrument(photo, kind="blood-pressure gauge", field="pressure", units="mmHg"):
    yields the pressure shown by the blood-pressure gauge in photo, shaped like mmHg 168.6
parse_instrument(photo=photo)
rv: mmHg 220
